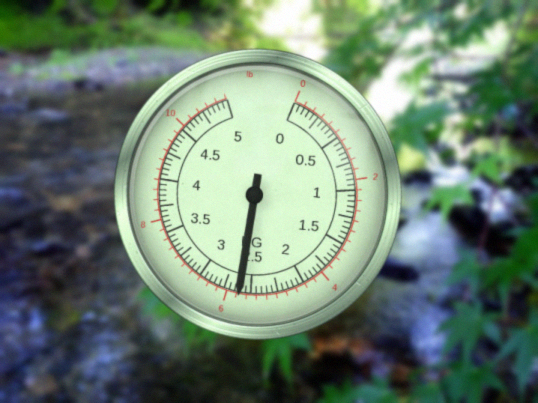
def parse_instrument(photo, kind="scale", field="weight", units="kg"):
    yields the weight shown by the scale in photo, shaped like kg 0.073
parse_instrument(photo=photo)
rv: kg 2.6
